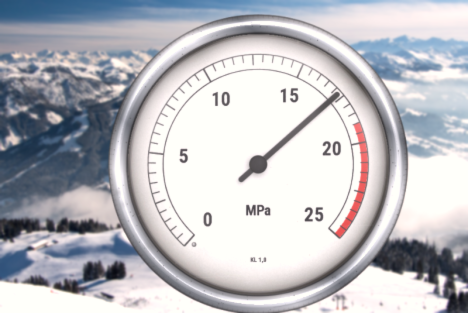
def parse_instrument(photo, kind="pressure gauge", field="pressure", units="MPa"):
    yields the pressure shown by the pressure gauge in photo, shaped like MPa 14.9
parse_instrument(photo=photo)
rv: MPa 17.25
